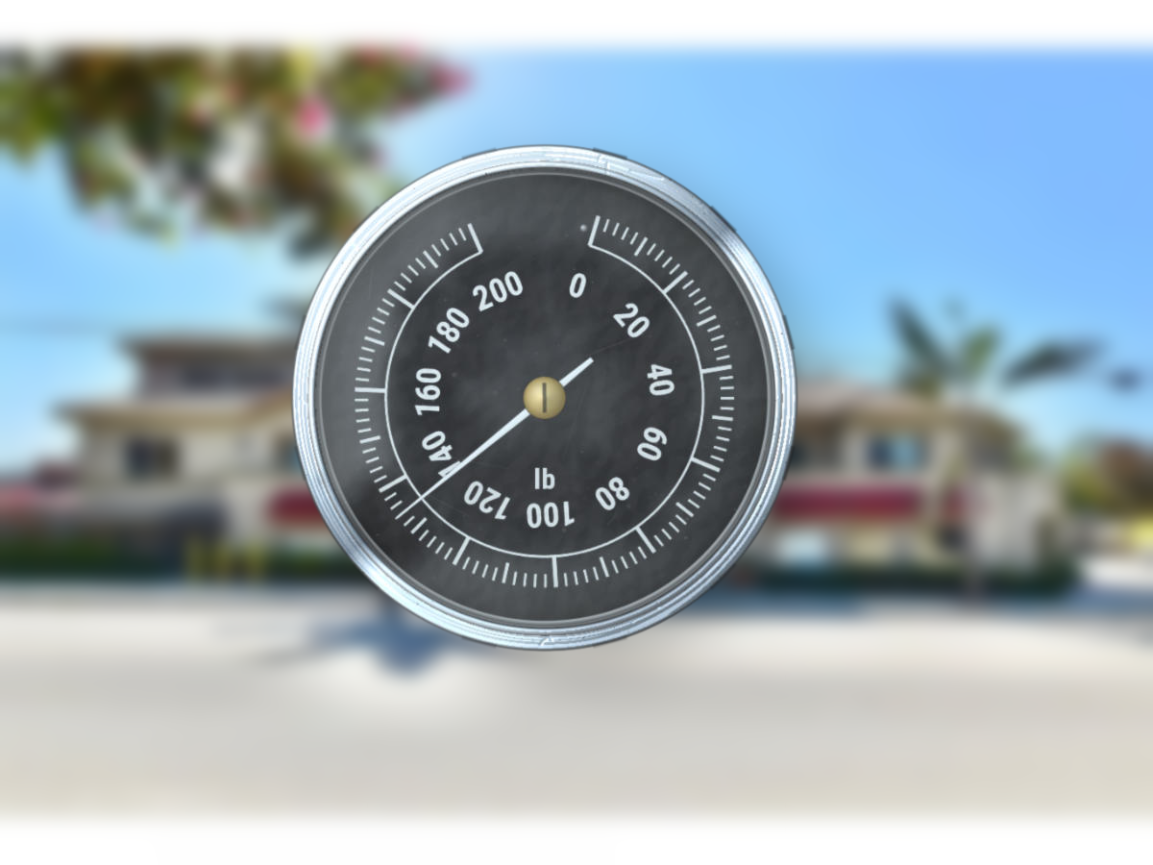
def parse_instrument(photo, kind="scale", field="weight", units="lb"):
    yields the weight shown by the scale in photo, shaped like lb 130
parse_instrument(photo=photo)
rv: lb 134
